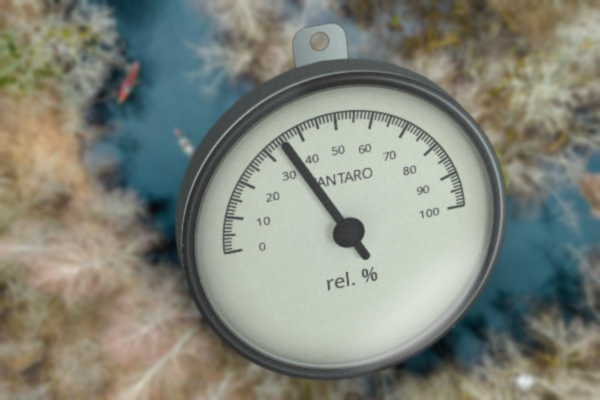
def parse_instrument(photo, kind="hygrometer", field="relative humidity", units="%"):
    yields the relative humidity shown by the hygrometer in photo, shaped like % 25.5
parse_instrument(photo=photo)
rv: % 35
